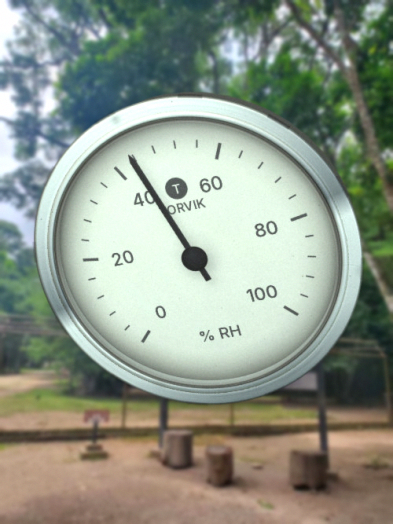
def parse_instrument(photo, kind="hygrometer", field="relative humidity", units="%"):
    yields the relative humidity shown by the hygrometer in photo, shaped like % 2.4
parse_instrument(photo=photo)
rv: % 44
